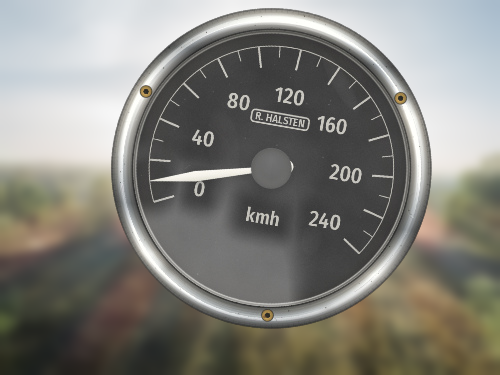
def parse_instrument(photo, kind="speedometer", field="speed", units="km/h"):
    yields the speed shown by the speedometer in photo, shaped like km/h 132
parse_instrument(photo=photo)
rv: km/h 10
